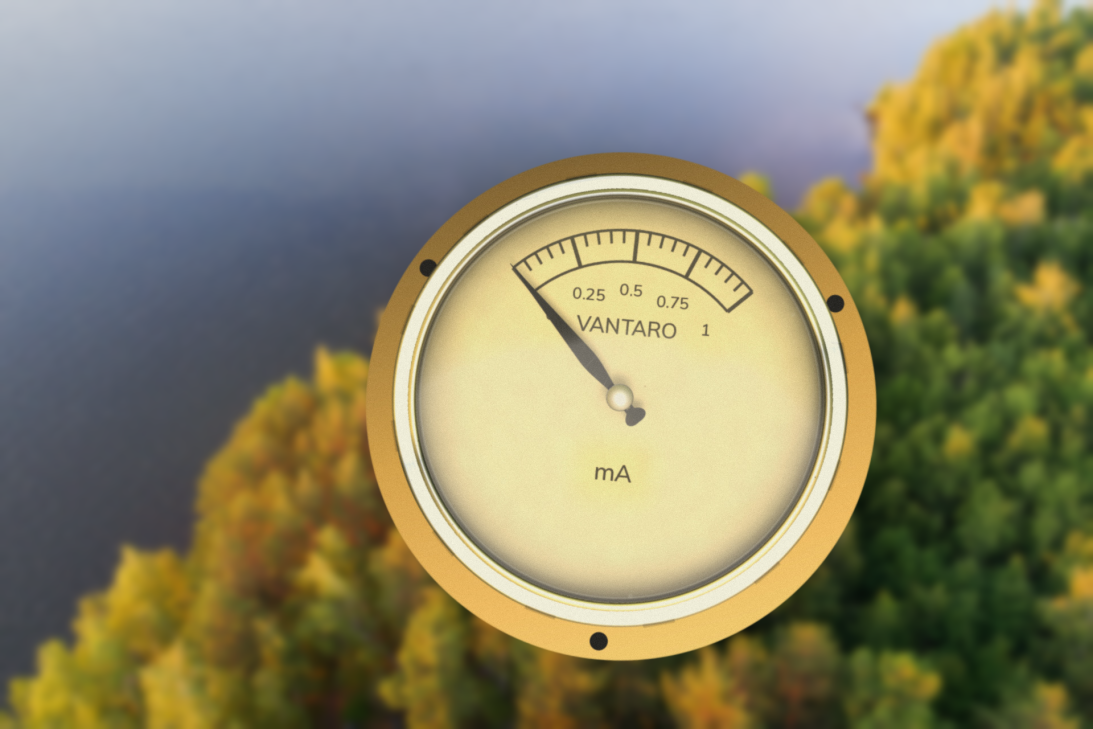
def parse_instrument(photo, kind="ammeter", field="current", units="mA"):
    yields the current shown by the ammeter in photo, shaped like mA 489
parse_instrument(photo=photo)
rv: mA 0
